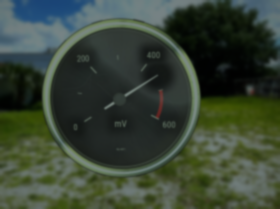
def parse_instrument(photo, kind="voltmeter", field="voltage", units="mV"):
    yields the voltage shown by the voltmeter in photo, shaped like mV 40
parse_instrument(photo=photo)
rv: mV 450
